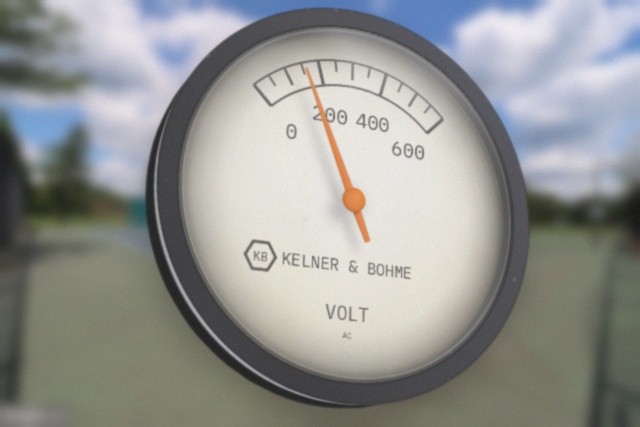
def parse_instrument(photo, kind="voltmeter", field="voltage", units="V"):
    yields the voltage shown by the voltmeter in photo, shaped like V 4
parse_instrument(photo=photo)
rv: V 150
